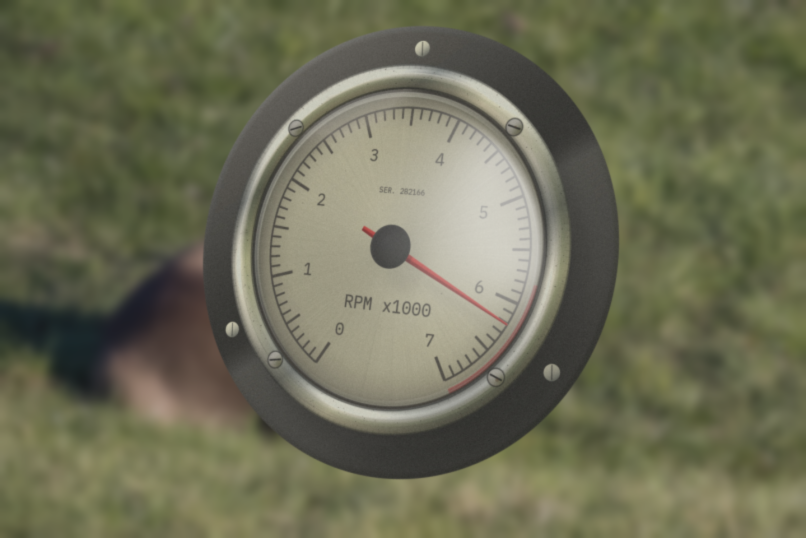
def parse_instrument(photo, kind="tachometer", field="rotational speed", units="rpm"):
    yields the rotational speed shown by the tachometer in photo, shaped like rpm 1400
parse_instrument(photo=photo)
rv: rpm 6200
